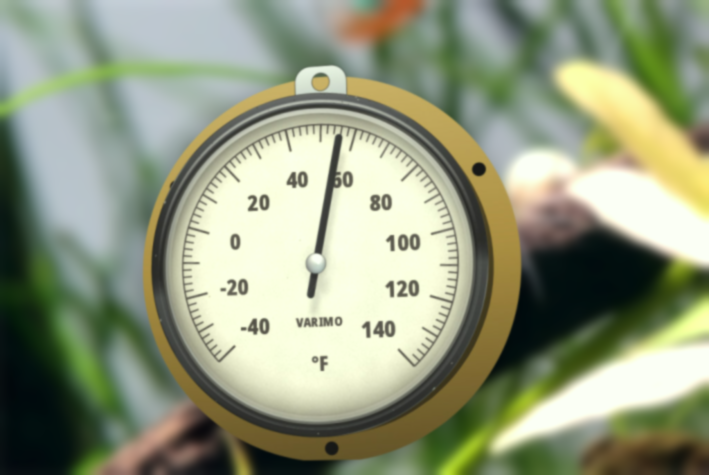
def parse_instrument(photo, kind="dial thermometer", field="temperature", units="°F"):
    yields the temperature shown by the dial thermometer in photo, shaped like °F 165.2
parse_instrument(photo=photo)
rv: °F 56
